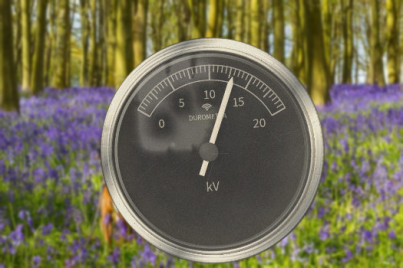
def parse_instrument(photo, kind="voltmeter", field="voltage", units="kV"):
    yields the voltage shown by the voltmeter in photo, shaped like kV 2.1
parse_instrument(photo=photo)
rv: kV 13
